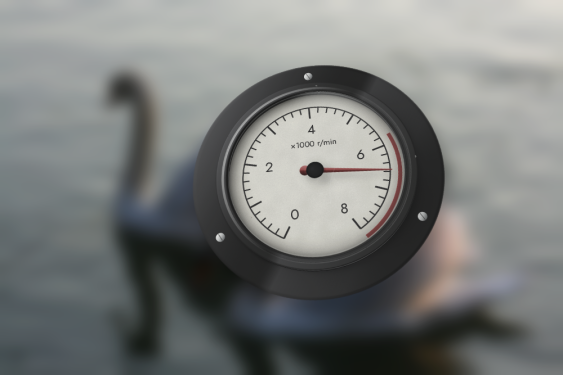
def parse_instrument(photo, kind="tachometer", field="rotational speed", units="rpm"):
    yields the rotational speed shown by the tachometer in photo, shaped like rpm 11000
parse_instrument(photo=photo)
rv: rpm 6600
